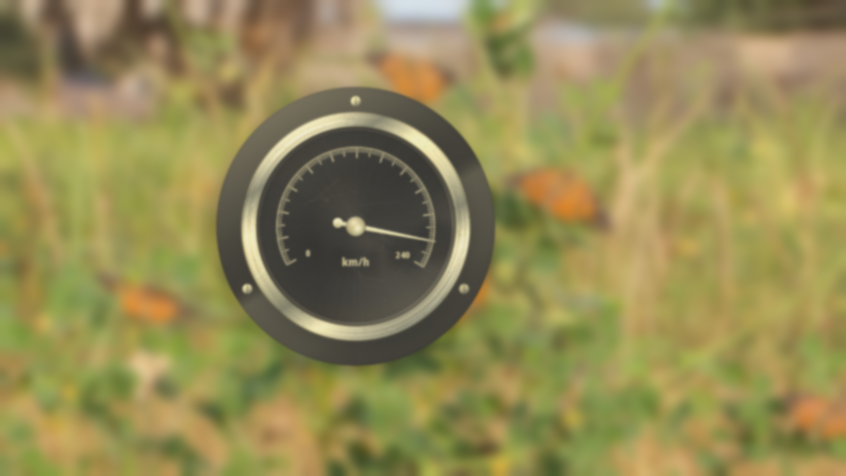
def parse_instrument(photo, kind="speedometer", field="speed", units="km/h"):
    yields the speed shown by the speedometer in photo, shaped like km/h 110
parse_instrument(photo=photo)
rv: km/h 220
